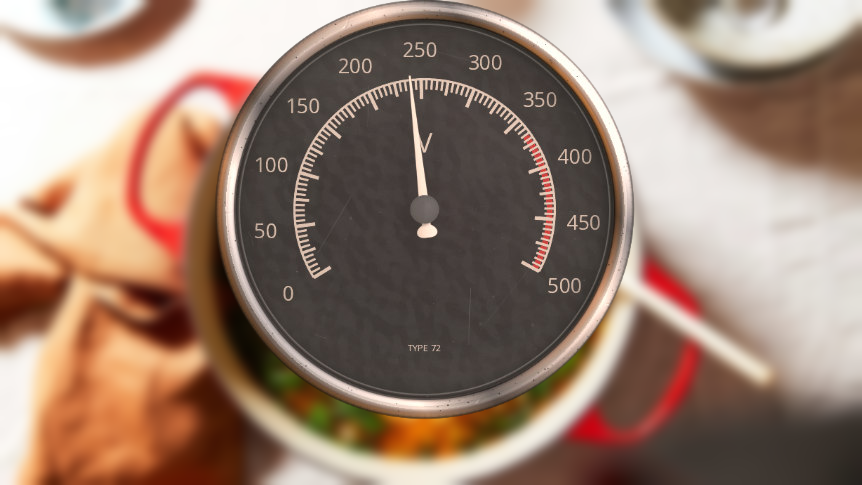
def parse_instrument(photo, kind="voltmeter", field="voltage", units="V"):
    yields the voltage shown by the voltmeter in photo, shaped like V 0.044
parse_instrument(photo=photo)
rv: V 240
